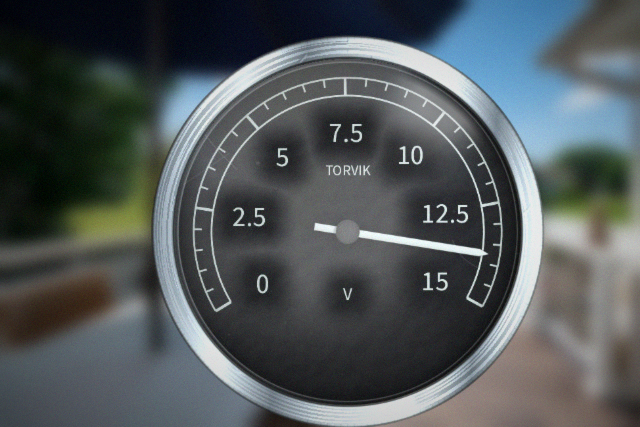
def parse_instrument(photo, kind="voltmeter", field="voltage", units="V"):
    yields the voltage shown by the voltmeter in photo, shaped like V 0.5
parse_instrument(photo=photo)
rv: V 13.75
